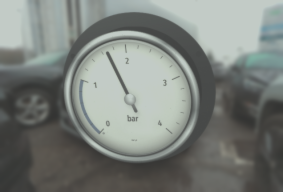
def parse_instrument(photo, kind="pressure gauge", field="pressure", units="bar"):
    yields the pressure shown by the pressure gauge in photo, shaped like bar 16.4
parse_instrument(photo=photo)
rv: bar 1.7
